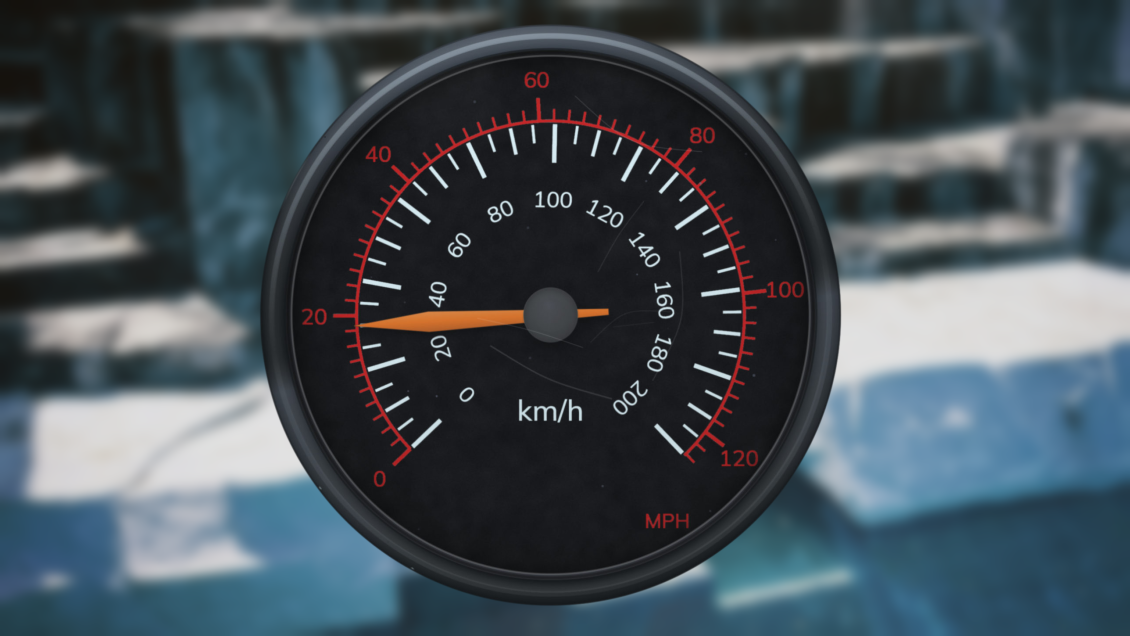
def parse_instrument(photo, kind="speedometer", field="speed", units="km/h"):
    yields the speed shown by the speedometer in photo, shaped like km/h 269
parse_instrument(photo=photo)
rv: km/h 30
